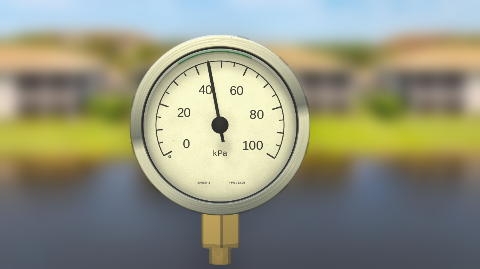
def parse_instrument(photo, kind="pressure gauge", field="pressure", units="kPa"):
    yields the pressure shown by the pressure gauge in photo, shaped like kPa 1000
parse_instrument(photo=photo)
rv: kPa 45
